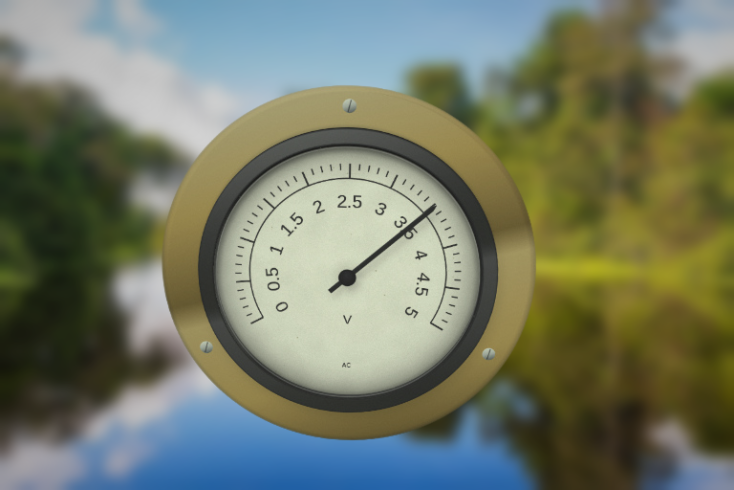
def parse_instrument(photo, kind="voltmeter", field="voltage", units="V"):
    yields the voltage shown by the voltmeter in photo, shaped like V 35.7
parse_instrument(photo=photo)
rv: V 3.5
